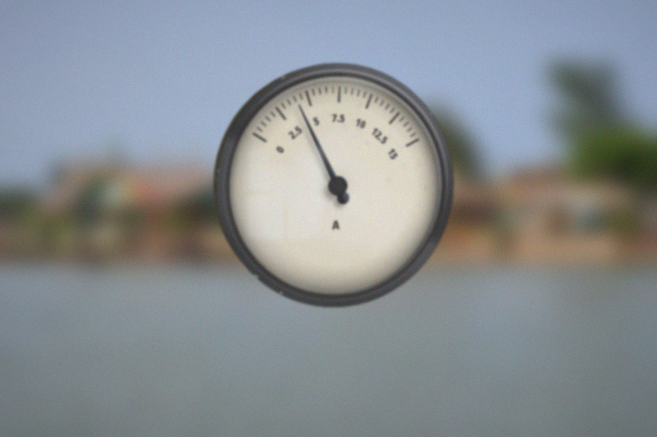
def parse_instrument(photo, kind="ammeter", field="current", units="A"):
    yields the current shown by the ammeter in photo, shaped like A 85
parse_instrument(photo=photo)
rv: A 4
